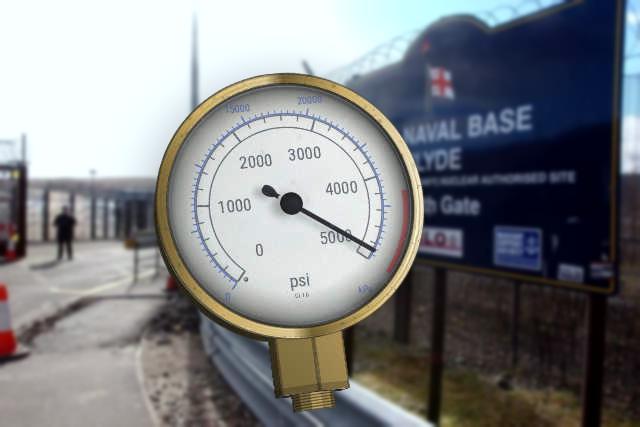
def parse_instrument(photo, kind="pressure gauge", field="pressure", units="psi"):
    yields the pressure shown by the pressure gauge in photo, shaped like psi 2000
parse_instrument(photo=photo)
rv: psi 4900
